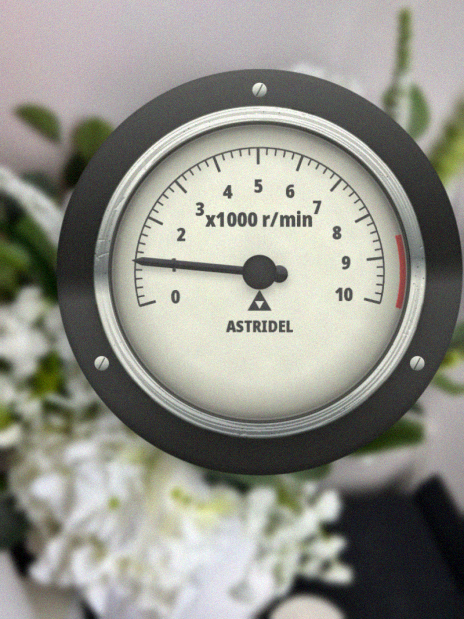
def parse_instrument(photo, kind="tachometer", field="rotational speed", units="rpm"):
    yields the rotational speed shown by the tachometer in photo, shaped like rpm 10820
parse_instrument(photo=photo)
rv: rpm 1000
